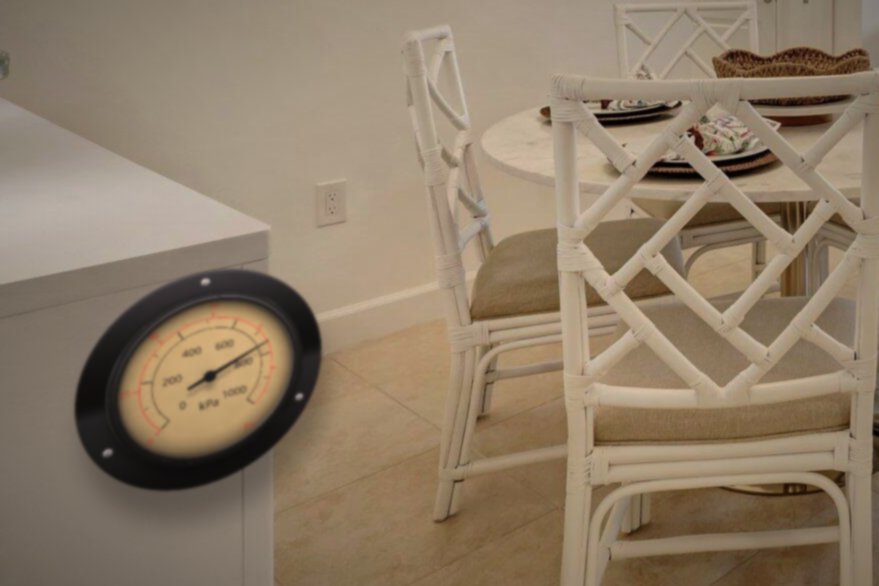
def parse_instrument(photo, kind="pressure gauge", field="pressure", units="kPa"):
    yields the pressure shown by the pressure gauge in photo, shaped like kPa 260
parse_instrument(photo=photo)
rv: kPa 750
